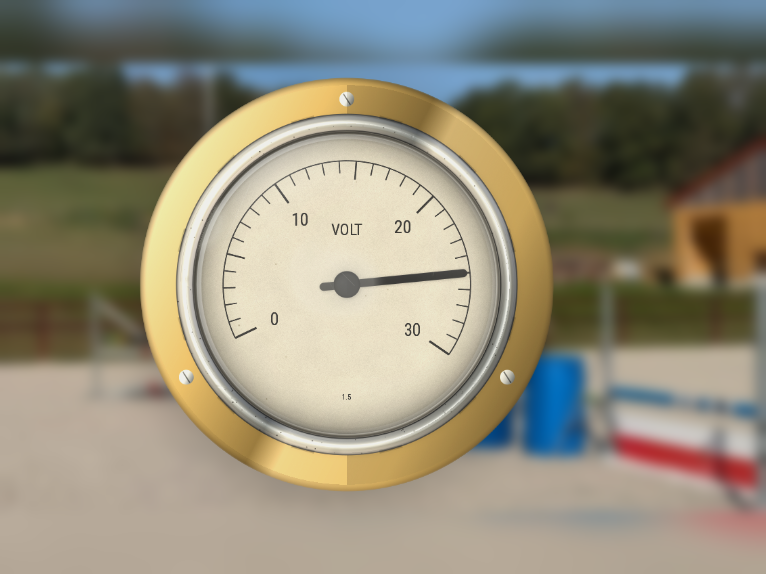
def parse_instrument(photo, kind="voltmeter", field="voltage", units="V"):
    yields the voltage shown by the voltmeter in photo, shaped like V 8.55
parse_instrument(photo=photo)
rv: V 25
